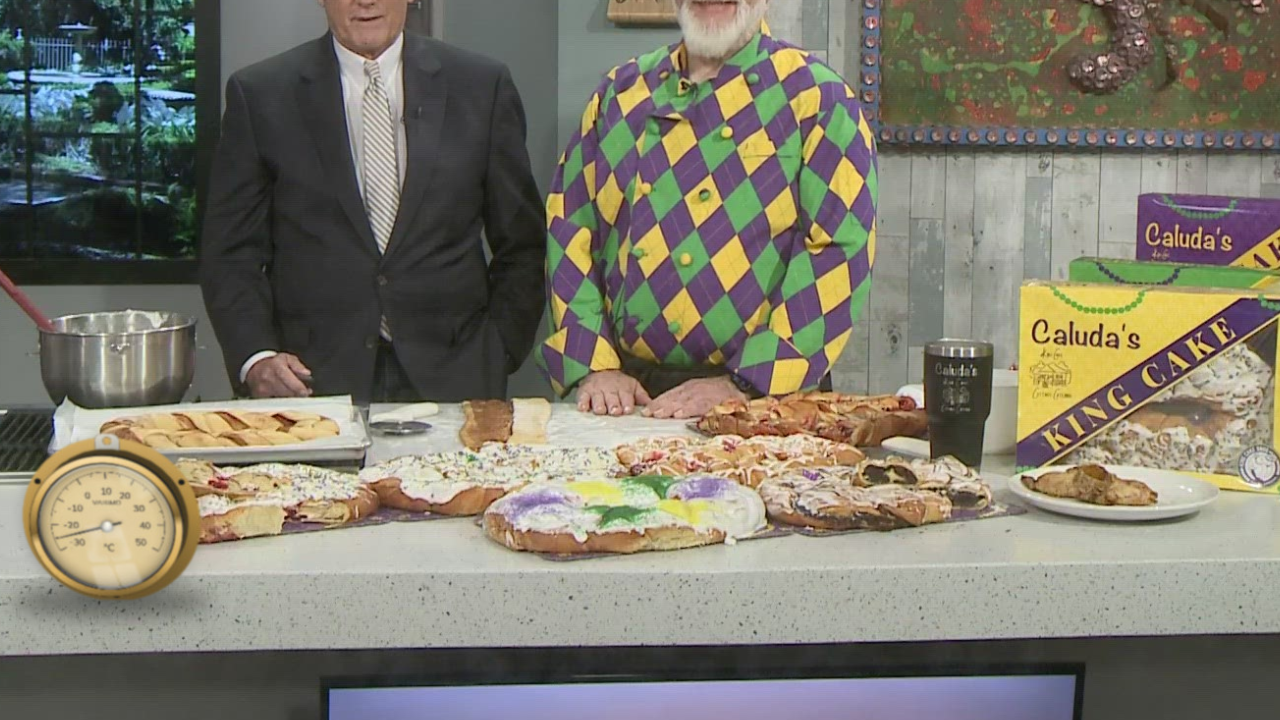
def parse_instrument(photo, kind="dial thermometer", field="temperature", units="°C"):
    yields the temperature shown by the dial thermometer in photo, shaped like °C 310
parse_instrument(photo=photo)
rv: °C -25
